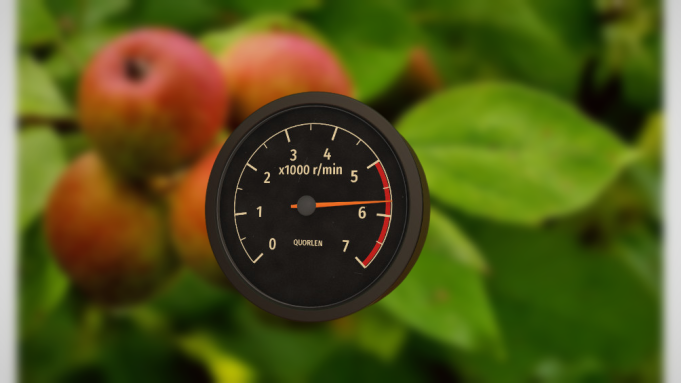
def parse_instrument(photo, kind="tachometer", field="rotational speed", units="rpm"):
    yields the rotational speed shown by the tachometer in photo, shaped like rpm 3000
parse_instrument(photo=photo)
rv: rpm 5750
